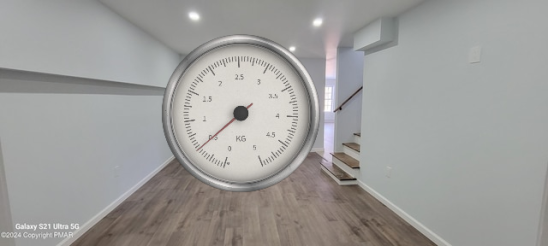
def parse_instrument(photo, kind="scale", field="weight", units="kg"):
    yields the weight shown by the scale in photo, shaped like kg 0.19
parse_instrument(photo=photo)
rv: kg 0.5
